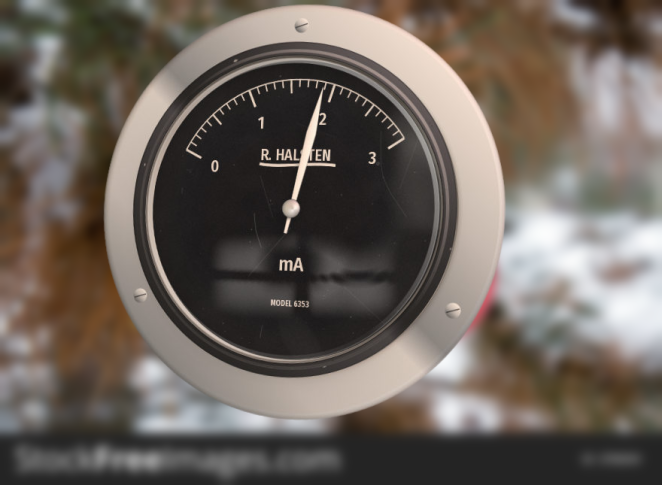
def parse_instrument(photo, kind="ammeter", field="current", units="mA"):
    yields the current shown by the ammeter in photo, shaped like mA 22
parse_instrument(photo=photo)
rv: mA 1.9
